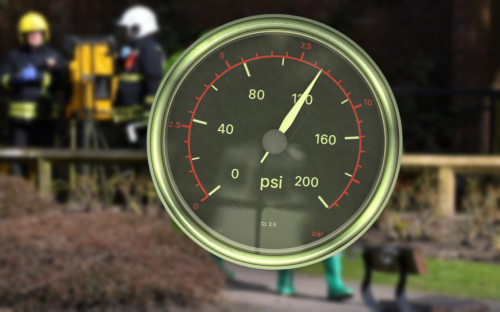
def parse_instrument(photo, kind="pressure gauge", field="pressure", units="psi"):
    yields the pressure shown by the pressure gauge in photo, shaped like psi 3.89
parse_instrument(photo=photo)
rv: psi 120
